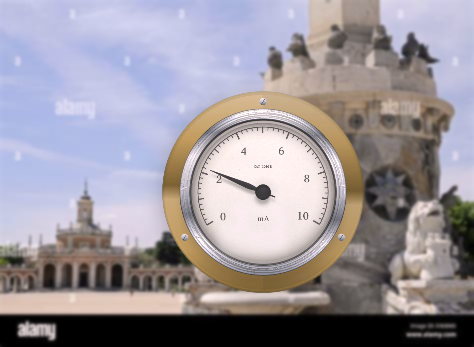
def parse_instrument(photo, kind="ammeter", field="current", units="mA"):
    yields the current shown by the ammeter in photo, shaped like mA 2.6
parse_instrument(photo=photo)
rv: mA 2.2
